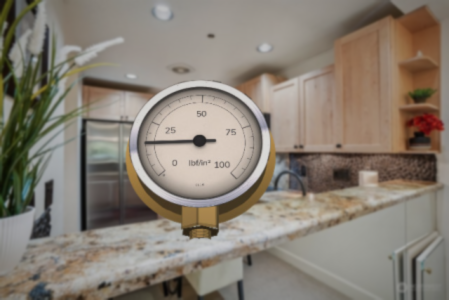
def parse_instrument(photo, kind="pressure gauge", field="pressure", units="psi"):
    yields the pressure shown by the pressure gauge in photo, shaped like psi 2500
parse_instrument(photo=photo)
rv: psi 15
